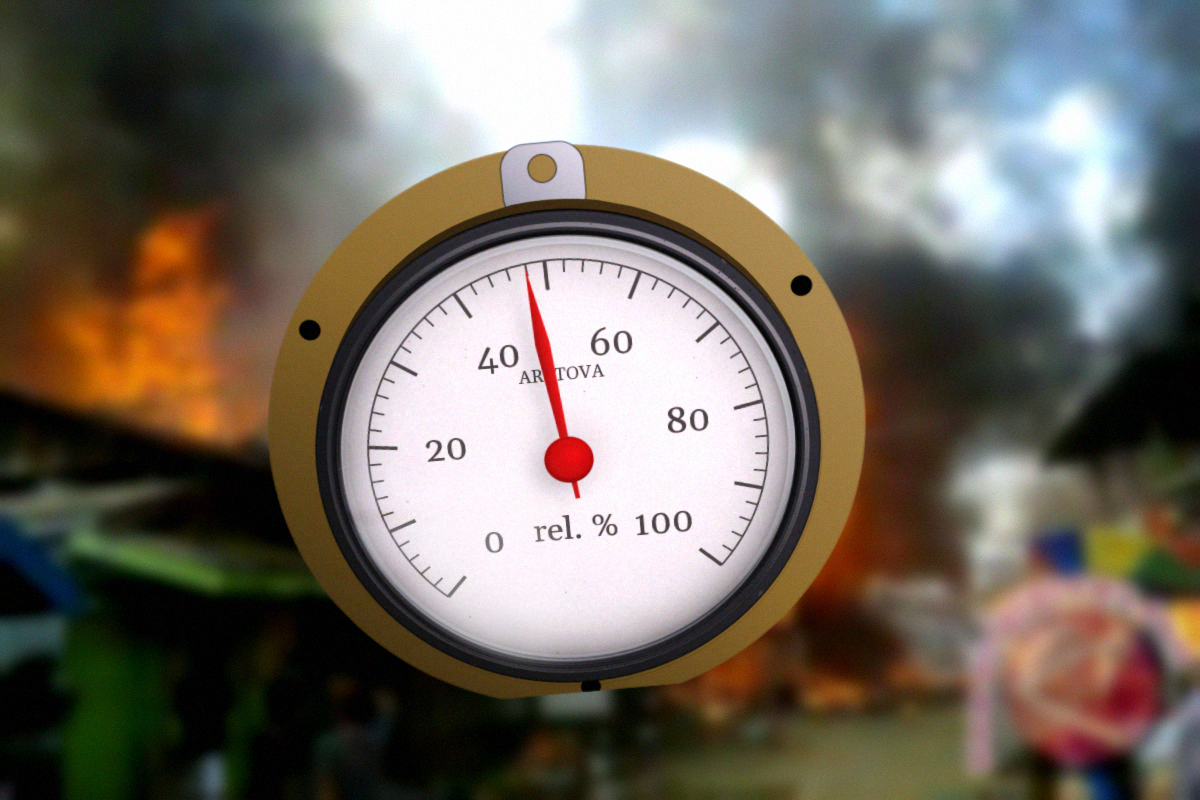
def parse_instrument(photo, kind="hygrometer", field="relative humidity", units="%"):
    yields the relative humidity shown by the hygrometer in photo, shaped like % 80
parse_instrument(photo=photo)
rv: % 48
